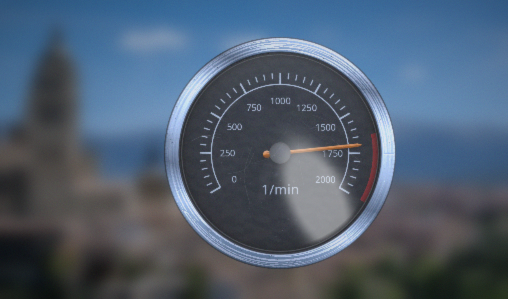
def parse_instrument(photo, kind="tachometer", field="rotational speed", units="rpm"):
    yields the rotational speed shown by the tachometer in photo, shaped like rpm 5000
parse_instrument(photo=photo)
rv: rpm 1700
